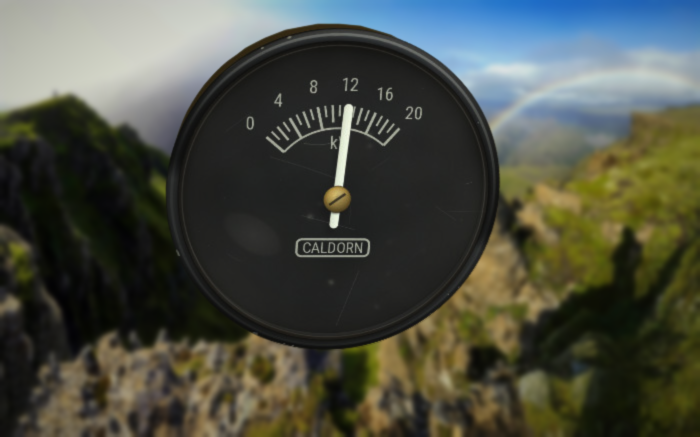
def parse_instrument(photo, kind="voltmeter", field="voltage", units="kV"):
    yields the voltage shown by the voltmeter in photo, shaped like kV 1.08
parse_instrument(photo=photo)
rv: kV 12
